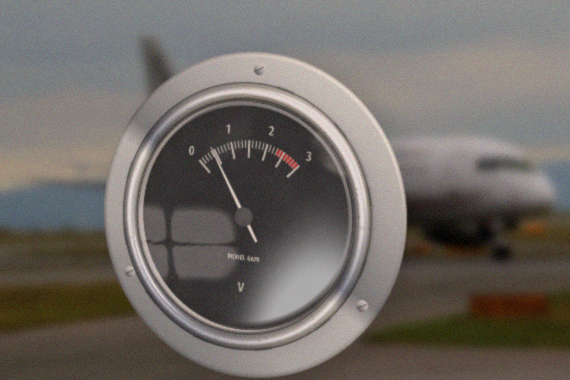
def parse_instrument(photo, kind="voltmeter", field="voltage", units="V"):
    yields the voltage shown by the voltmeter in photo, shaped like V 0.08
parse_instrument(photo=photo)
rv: V 0.5
